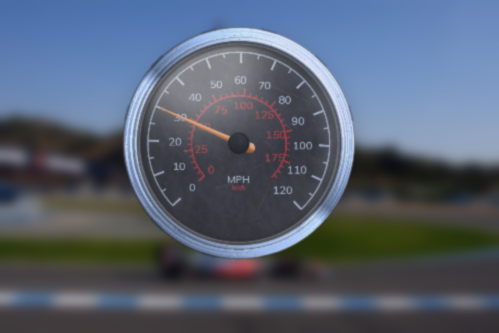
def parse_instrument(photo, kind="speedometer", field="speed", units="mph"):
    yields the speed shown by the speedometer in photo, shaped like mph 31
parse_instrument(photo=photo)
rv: mph 30
